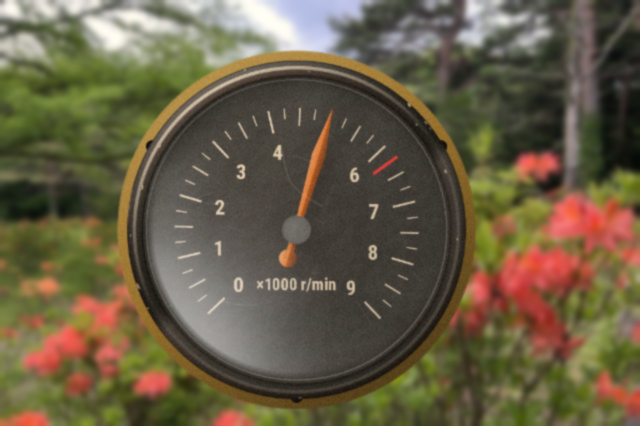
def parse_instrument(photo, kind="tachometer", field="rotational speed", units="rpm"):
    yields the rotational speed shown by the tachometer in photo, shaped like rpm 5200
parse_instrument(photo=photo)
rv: rpm 5000
